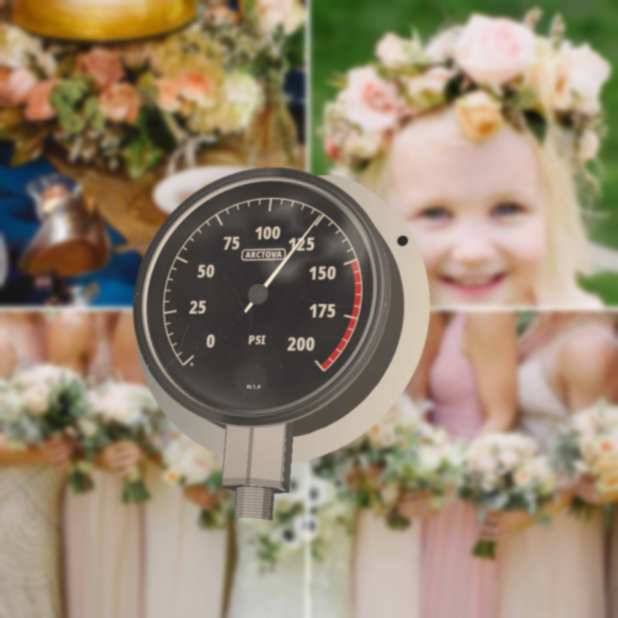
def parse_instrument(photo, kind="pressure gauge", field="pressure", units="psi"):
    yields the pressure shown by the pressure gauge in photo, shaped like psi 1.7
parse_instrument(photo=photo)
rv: psi 125
